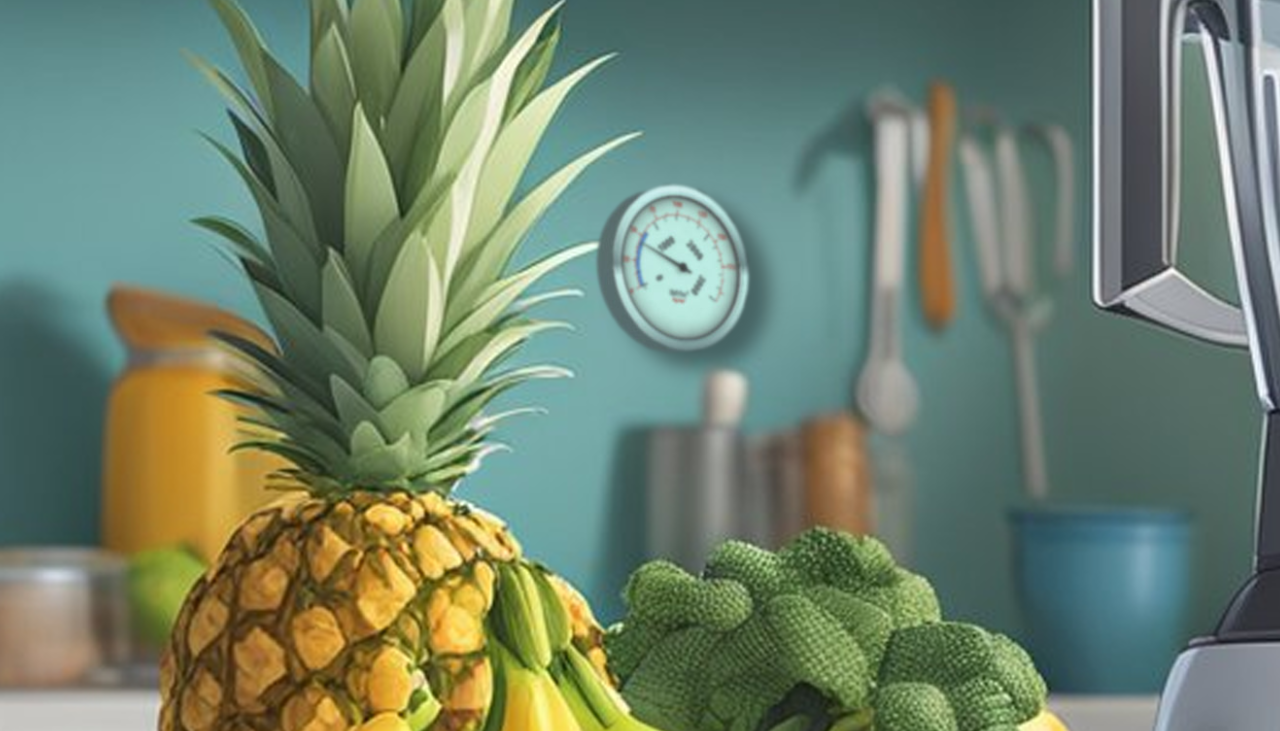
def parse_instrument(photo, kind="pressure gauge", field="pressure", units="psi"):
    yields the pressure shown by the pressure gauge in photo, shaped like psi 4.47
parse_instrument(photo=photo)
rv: psi 600
